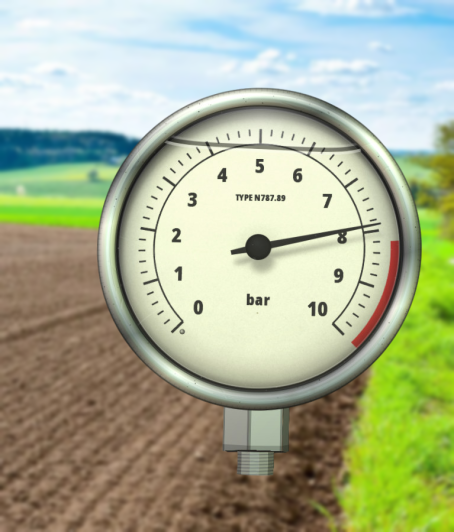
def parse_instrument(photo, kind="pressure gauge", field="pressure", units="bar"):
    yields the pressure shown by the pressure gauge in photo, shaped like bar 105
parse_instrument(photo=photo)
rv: bar 7.9
